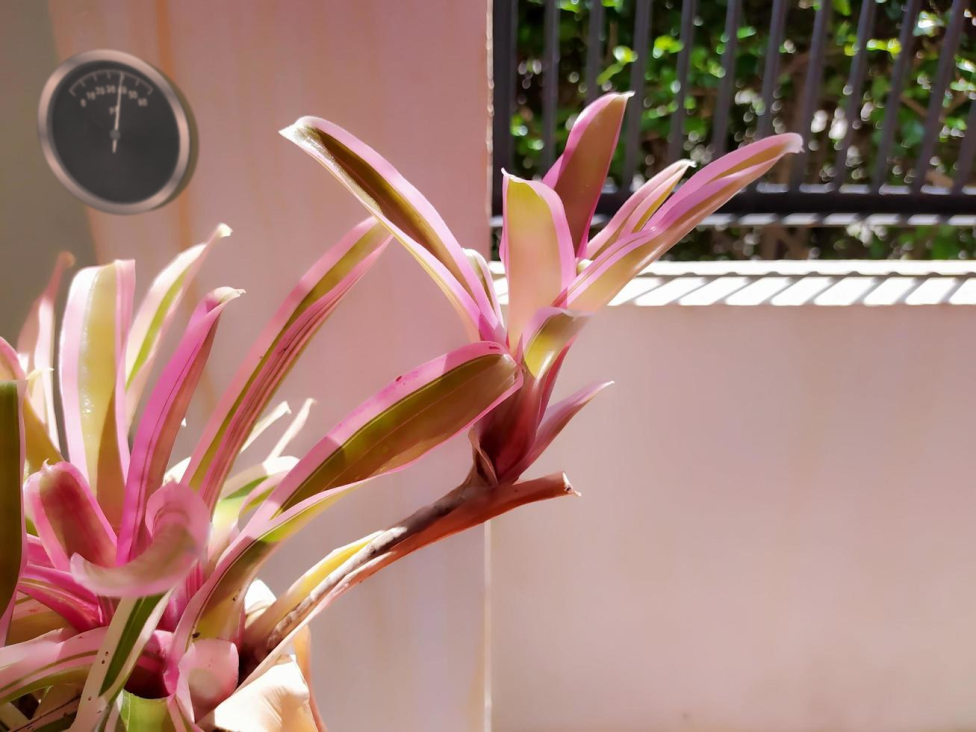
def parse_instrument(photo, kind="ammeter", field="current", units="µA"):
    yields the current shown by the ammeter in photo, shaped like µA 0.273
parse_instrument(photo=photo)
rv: µA 40
